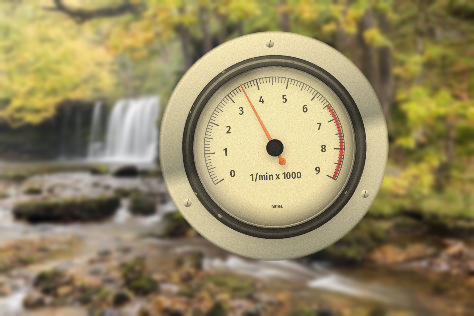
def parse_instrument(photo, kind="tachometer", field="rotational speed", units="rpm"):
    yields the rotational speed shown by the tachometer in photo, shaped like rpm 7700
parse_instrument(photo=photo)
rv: rpm 3500
